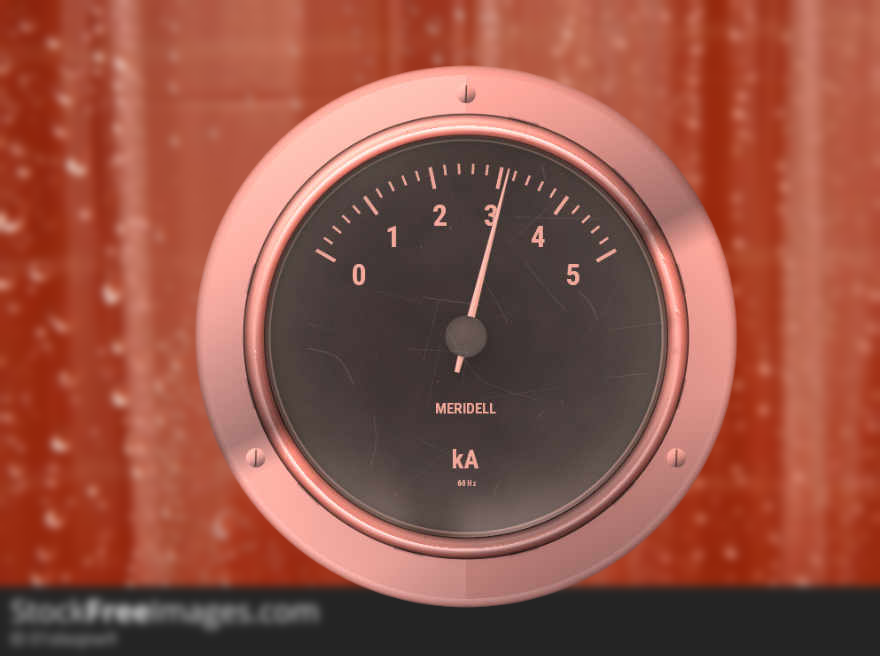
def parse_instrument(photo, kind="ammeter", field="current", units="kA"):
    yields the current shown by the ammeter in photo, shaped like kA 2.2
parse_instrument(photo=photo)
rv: kA 3.1
